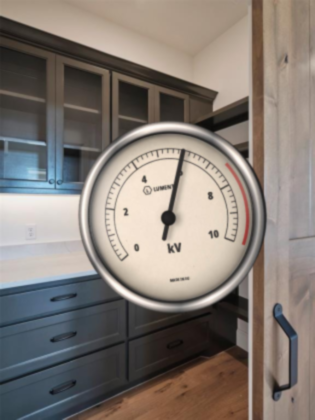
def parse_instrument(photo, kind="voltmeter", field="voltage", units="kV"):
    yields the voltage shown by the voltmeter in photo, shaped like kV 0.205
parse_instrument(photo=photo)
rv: kV 6
